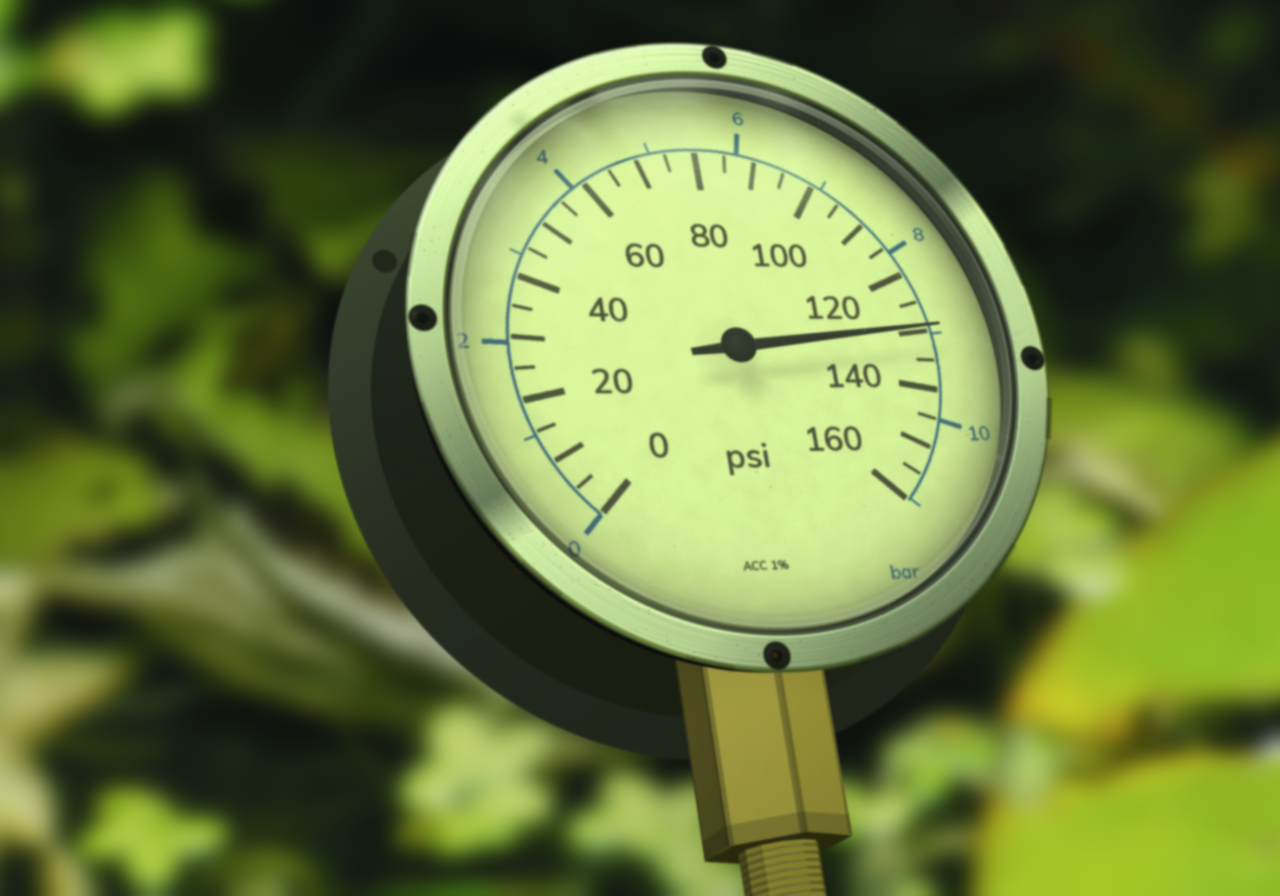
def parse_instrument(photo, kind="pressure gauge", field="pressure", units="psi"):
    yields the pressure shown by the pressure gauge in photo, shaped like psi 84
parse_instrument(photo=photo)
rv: psi 130
